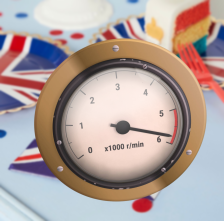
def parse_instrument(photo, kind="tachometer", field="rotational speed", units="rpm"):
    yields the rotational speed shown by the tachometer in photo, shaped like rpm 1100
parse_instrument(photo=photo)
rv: rpm 5750
